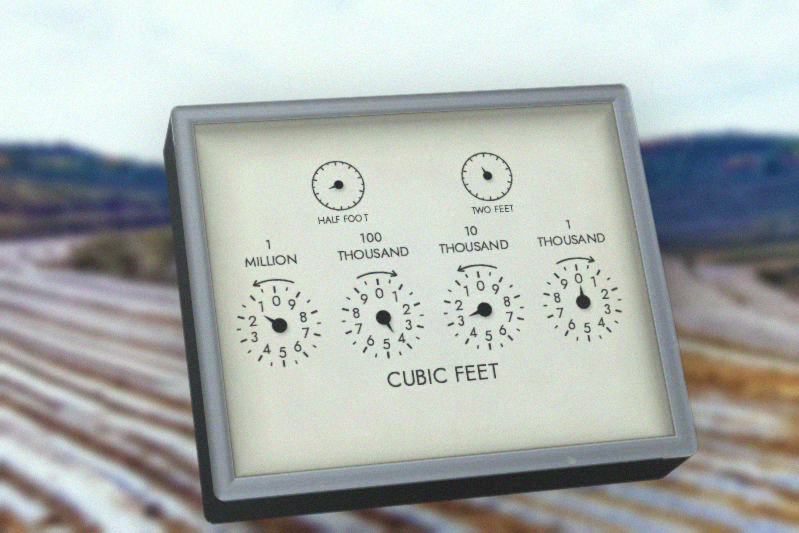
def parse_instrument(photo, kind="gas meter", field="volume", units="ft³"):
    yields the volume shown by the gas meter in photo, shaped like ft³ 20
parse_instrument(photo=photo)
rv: ft³ 143000
